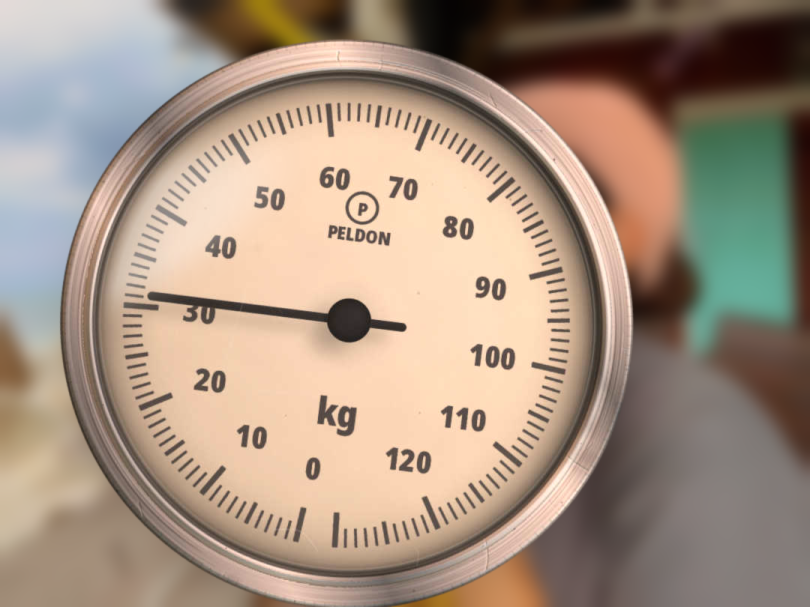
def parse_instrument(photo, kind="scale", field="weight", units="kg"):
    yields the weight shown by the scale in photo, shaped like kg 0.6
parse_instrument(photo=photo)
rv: kg 31
